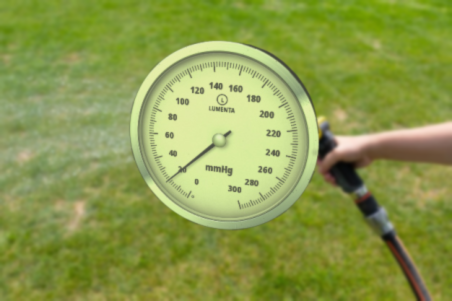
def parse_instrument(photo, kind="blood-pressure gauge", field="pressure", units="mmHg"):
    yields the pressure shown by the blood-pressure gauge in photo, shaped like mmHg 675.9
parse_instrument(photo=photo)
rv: mmHg 20
